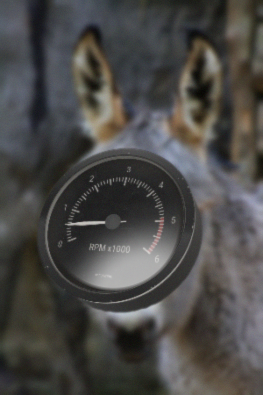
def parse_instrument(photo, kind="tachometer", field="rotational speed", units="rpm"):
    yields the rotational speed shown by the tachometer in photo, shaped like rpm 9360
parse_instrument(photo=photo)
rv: rpm 500
